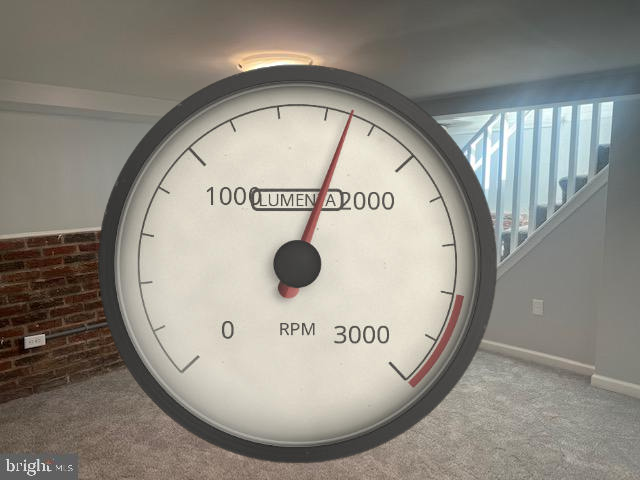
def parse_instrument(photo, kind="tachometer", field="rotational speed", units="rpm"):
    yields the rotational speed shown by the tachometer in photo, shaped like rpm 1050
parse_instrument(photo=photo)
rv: rpm 1700
